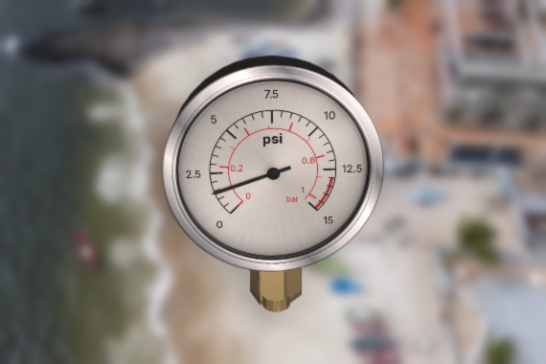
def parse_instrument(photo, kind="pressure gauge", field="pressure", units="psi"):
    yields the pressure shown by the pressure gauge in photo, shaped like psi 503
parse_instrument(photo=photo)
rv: psi 1.5
